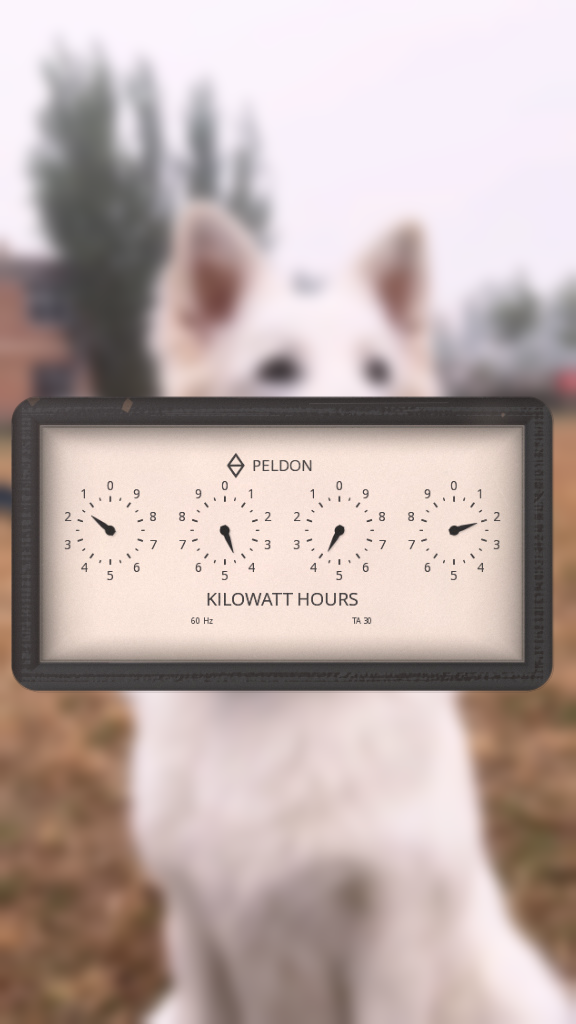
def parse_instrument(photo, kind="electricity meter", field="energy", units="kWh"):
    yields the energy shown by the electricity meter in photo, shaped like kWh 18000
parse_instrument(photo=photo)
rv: kWh 1442
